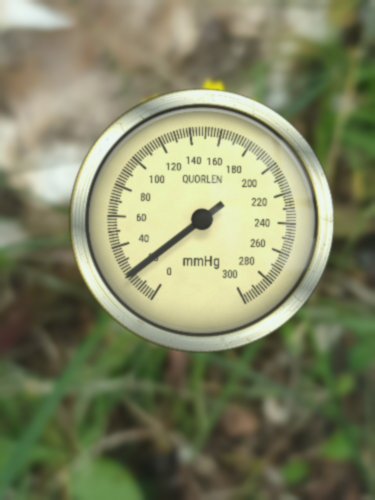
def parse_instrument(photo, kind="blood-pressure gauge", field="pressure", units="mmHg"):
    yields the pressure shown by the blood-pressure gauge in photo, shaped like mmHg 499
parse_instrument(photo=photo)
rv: mmHg 20
